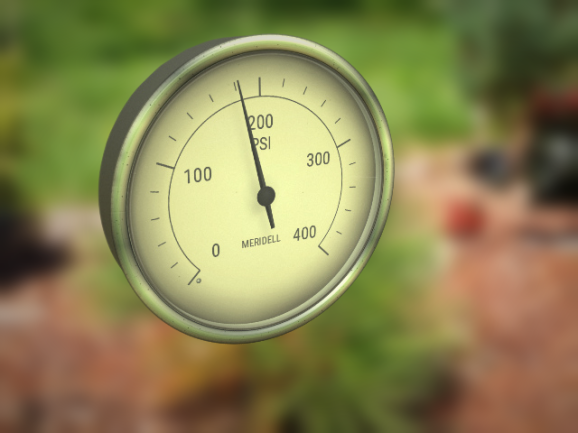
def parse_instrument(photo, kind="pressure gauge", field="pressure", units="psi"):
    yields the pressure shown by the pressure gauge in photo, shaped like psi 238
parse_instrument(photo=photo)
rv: psi 180
